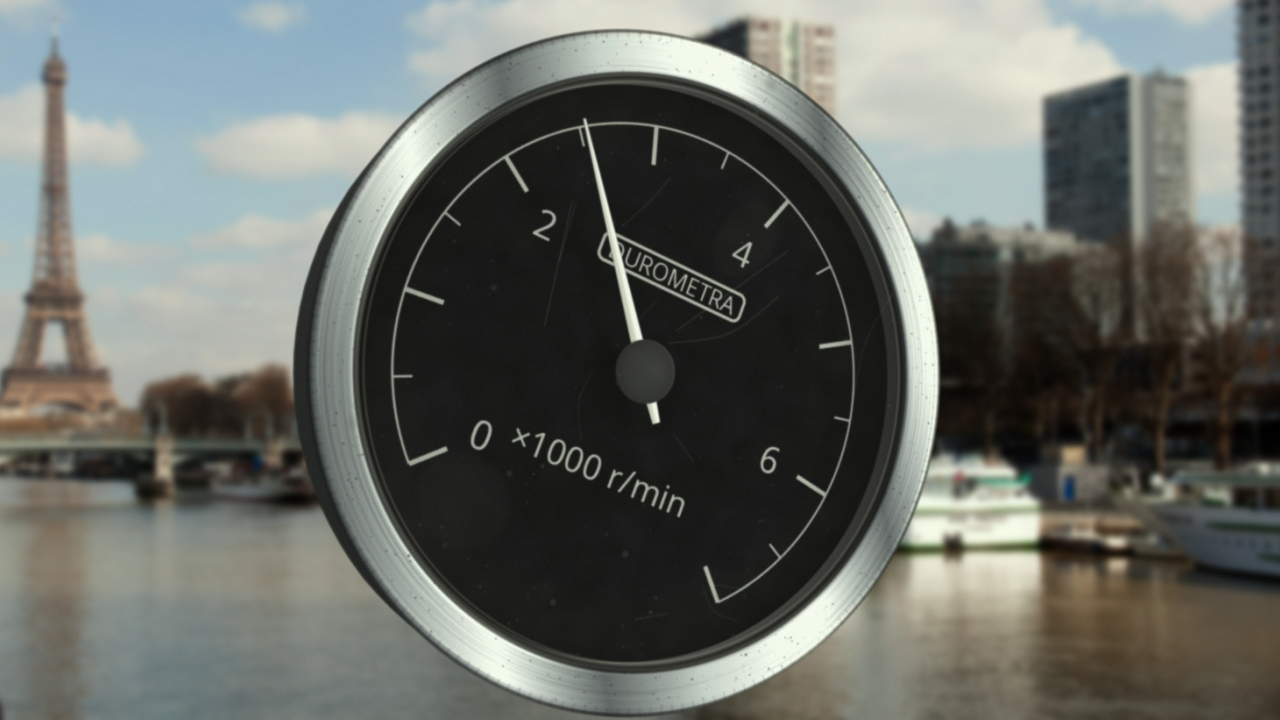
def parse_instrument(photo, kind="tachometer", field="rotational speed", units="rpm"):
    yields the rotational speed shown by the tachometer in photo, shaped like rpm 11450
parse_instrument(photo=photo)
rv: rpm 2500
